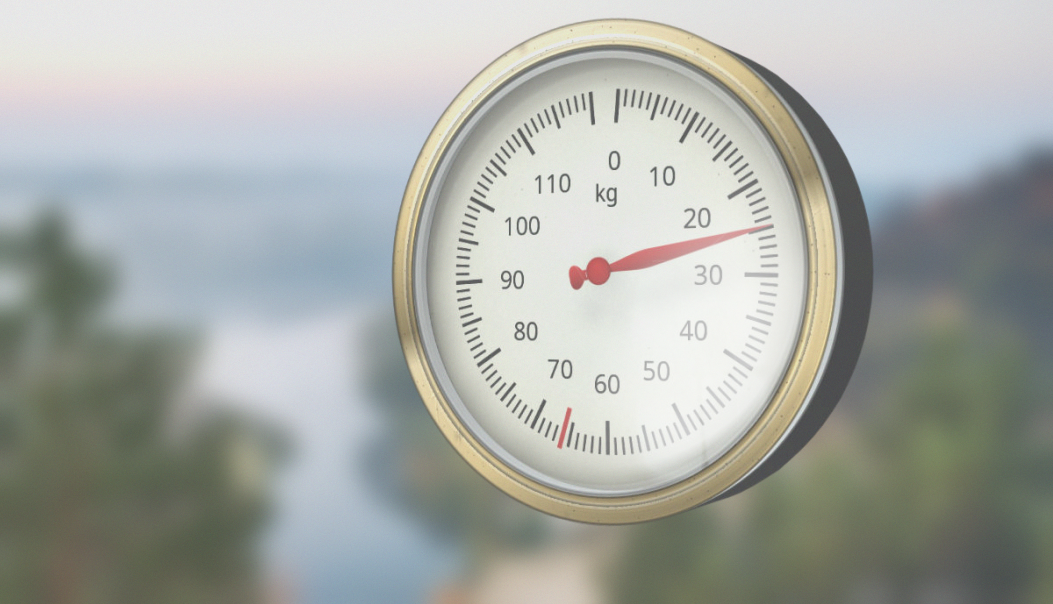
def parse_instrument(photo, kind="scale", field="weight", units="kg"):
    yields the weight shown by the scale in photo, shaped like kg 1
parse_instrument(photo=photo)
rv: kg 25
